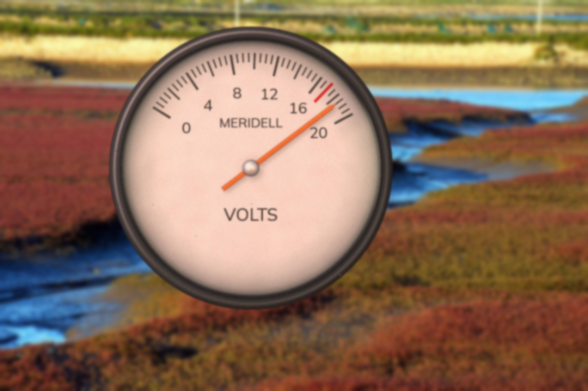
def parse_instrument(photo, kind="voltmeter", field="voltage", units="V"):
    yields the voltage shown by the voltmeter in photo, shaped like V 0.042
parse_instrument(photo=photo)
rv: V 18.5
